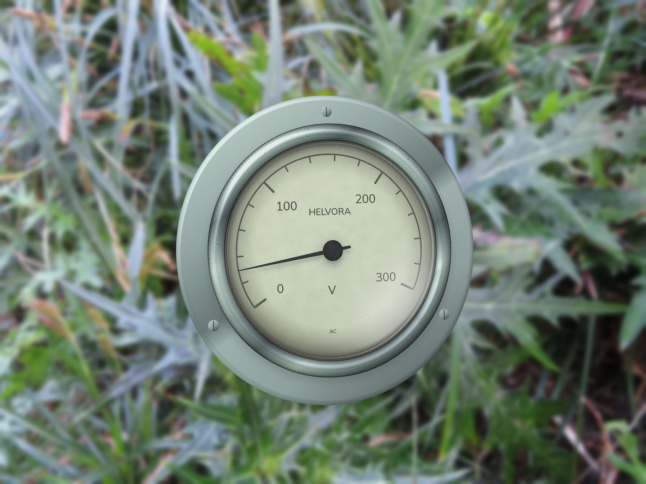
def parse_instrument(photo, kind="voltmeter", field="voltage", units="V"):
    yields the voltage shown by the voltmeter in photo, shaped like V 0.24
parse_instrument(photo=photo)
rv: V 30
